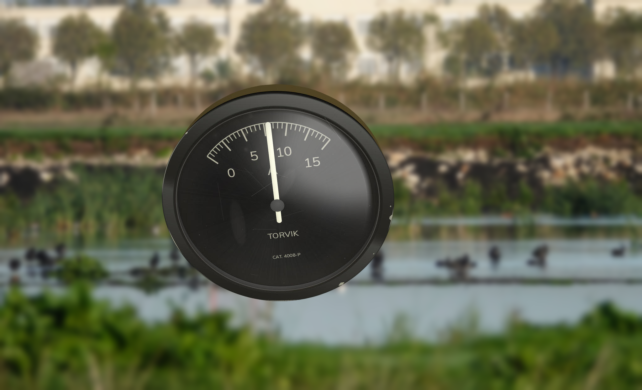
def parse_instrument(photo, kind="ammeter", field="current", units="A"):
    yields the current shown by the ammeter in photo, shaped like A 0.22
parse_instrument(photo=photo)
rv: A 8
